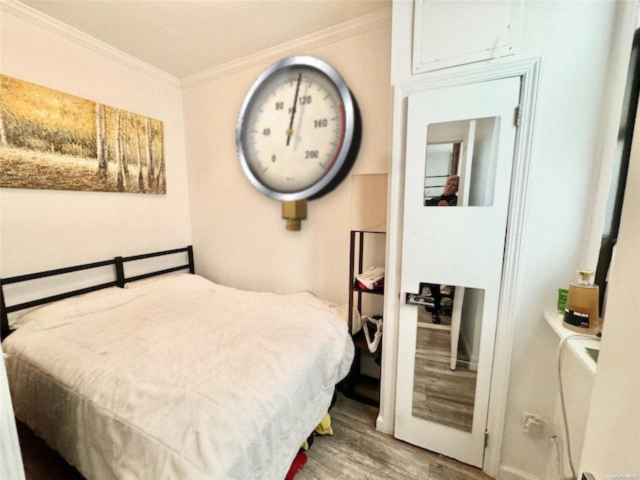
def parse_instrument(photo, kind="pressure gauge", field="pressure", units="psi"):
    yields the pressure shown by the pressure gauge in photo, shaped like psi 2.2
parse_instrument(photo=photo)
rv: psi 110
